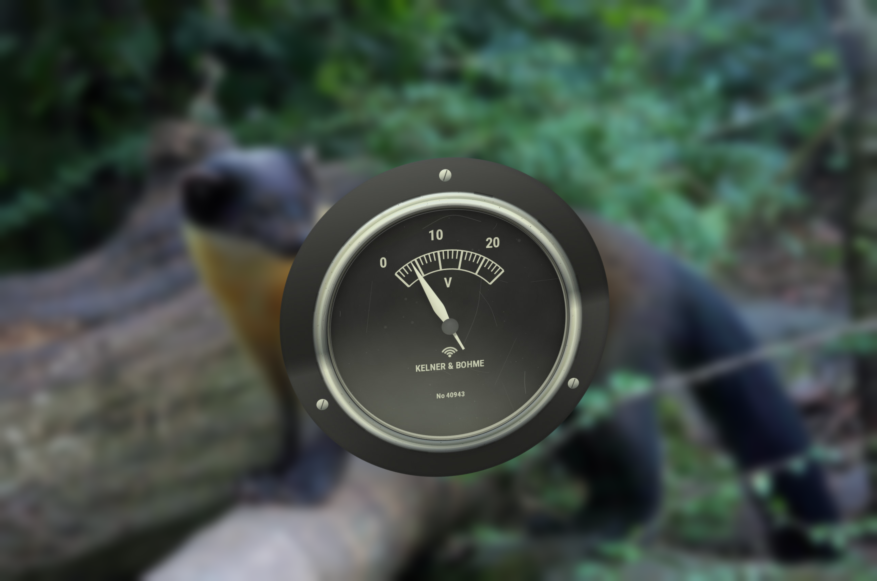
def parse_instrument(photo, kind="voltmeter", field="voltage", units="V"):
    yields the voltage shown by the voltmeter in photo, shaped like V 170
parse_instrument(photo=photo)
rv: V 4
